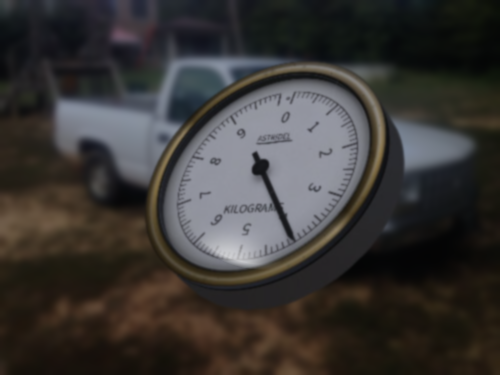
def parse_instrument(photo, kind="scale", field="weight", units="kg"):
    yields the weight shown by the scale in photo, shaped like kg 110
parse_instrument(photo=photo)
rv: kg 4
